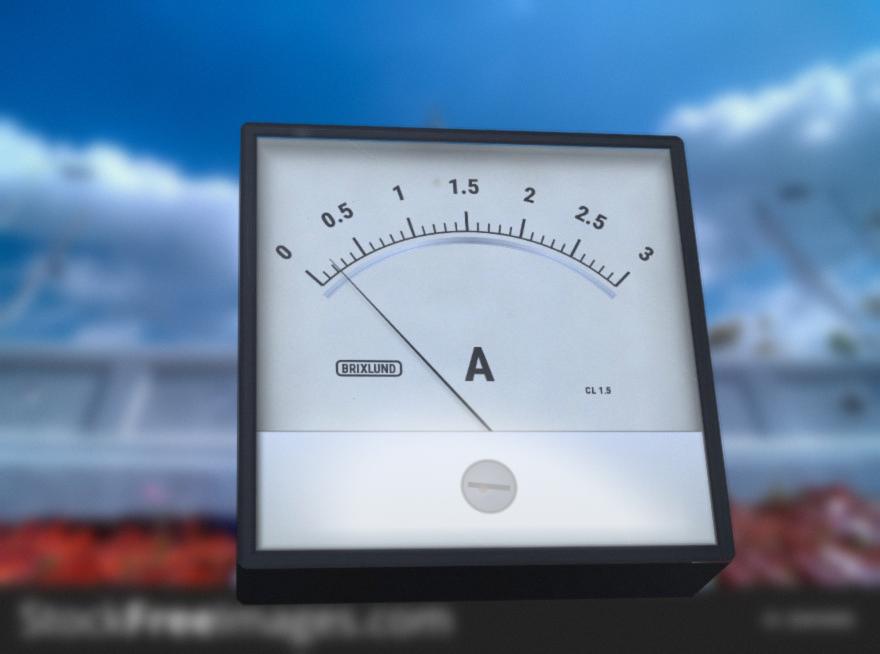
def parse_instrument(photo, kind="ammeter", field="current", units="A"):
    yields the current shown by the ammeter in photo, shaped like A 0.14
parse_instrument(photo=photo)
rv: A 0.2
